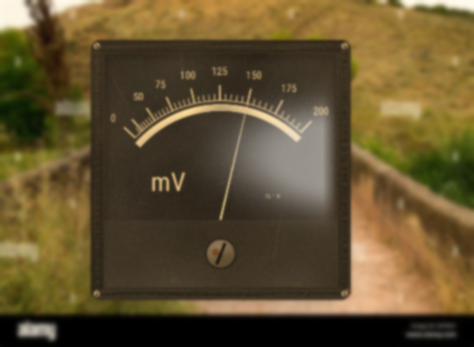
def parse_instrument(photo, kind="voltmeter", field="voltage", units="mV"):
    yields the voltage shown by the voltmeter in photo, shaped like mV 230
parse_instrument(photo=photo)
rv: mV 150
